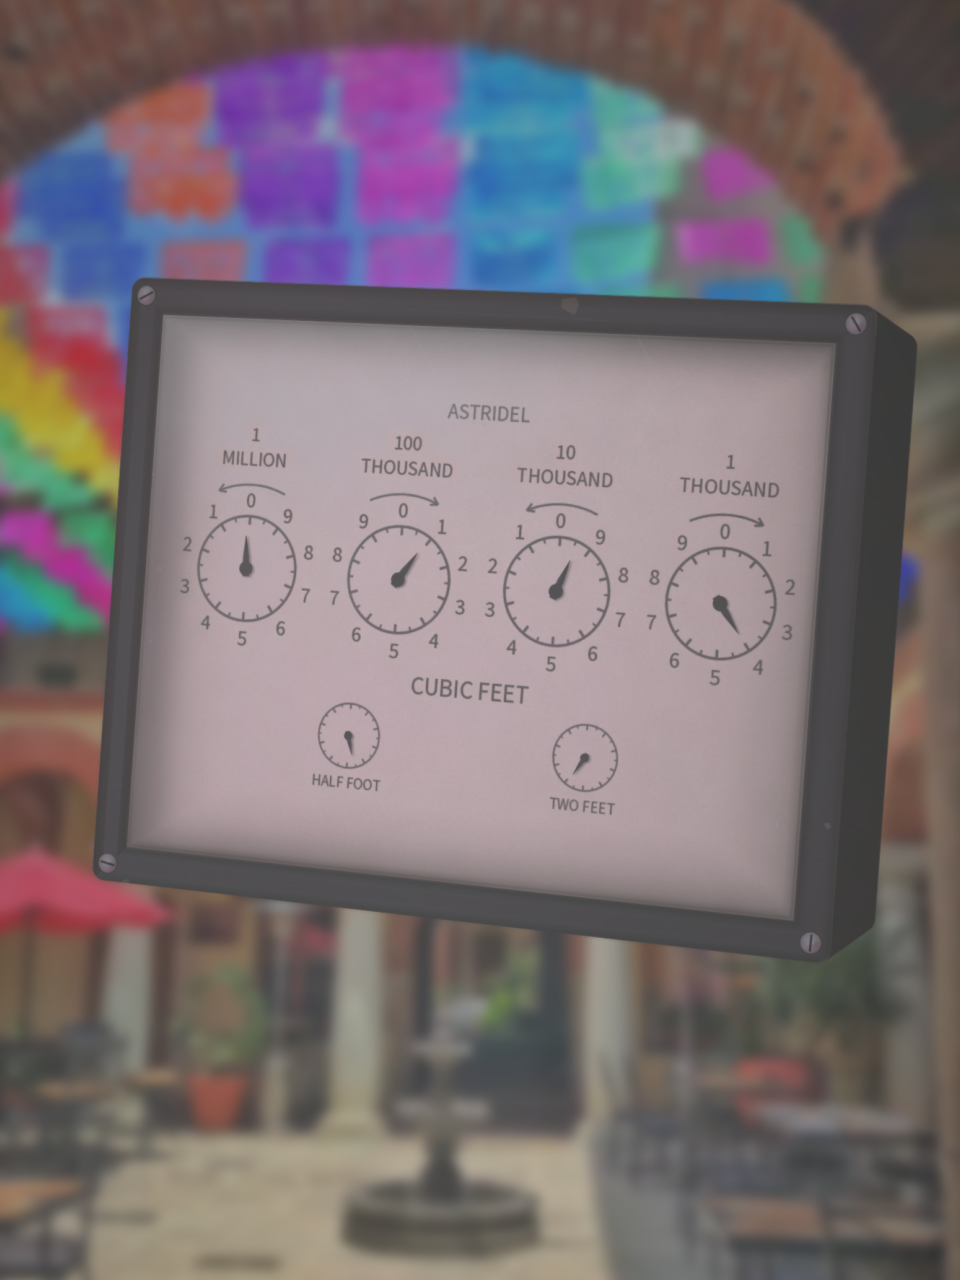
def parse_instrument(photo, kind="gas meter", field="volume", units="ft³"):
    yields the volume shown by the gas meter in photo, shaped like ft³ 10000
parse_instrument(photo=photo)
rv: ft³ 9400
